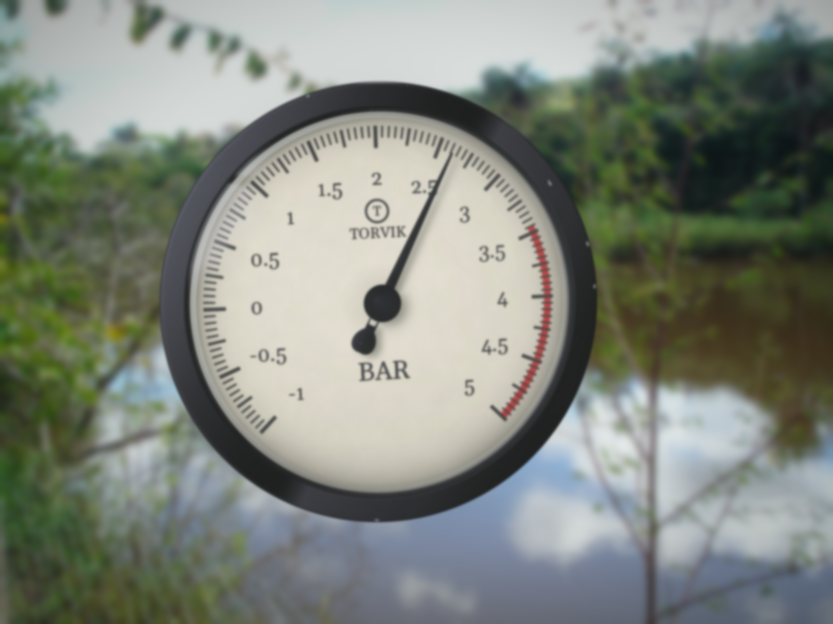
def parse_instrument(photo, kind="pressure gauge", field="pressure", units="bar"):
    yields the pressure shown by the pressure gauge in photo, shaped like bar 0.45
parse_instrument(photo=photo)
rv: bar 2.6
